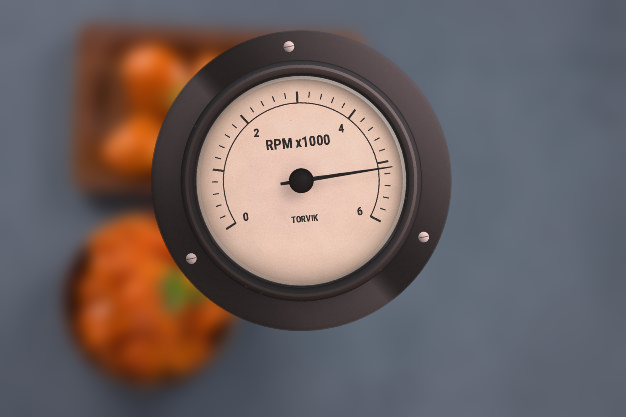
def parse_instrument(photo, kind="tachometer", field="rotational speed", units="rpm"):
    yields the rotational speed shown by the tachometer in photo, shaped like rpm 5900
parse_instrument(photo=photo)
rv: rpm 5100
